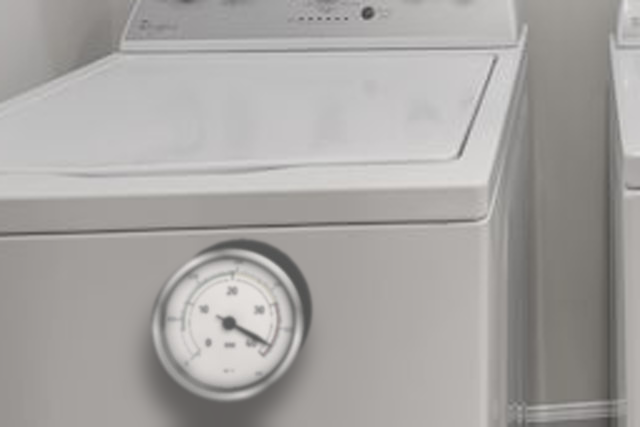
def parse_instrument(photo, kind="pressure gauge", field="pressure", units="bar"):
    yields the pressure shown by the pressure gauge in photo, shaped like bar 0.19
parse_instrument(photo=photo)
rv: bar 37.5
